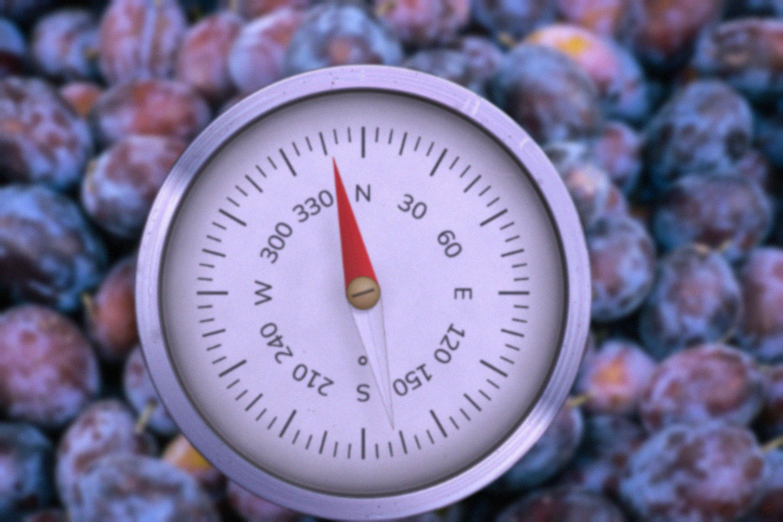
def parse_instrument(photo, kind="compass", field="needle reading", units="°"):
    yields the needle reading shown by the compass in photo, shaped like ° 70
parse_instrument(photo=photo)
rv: ° 347.5
